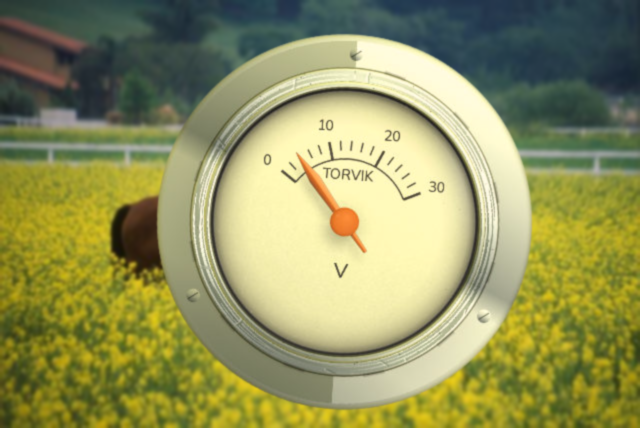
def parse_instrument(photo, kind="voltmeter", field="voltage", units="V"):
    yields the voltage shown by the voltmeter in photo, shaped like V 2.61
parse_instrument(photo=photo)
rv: V 4
